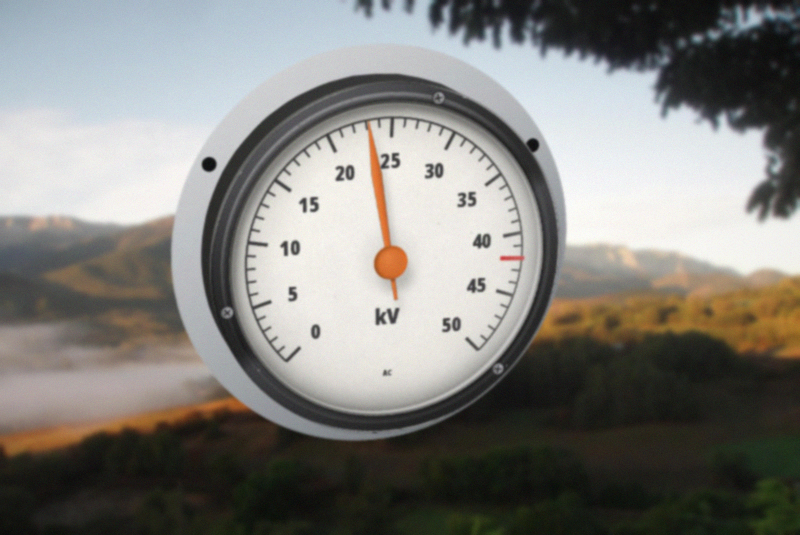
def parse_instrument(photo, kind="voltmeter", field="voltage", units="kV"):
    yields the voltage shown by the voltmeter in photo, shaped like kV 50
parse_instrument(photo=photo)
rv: kV 23
